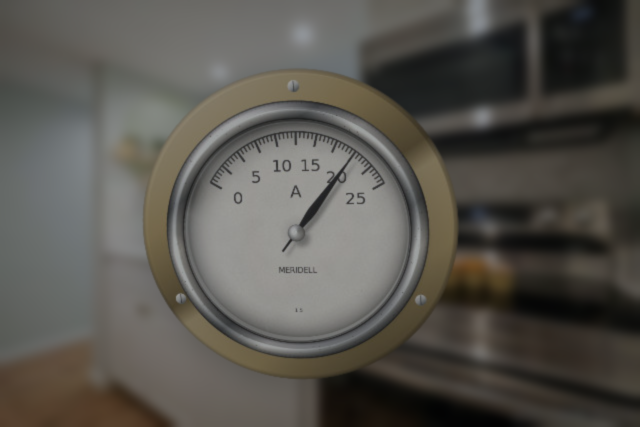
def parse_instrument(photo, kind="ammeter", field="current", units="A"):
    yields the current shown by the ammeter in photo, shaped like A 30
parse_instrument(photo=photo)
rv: A 20
